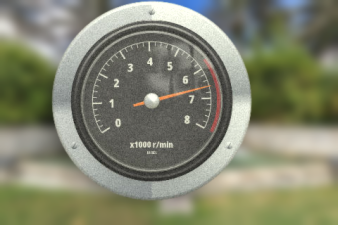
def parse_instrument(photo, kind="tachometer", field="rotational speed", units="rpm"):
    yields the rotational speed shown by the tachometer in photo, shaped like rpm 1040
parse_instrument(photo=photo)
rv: rpm 6600
